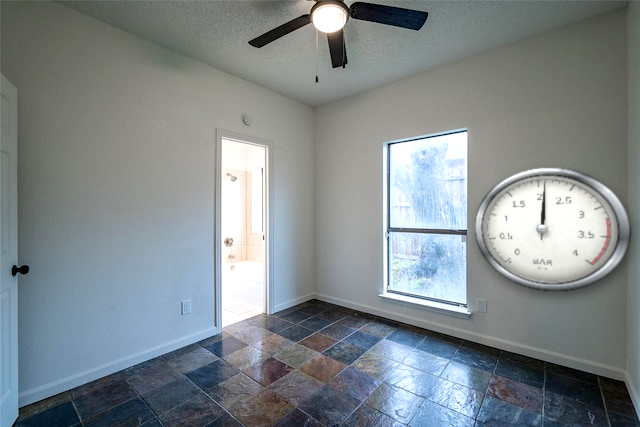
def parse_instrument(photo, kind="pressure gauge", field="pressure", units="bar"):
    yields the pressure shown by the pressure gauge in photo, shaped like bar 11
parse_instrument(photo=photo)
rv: bar 2.1
